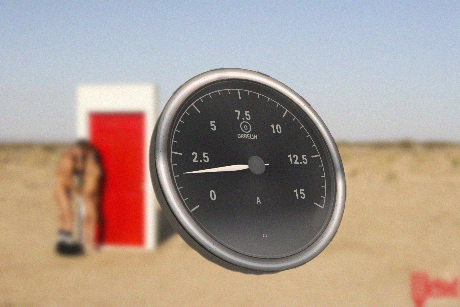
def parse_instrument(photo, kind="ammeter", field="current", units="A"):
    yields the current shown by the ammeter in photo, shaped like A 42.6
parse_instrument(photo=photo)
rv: A 1.5
